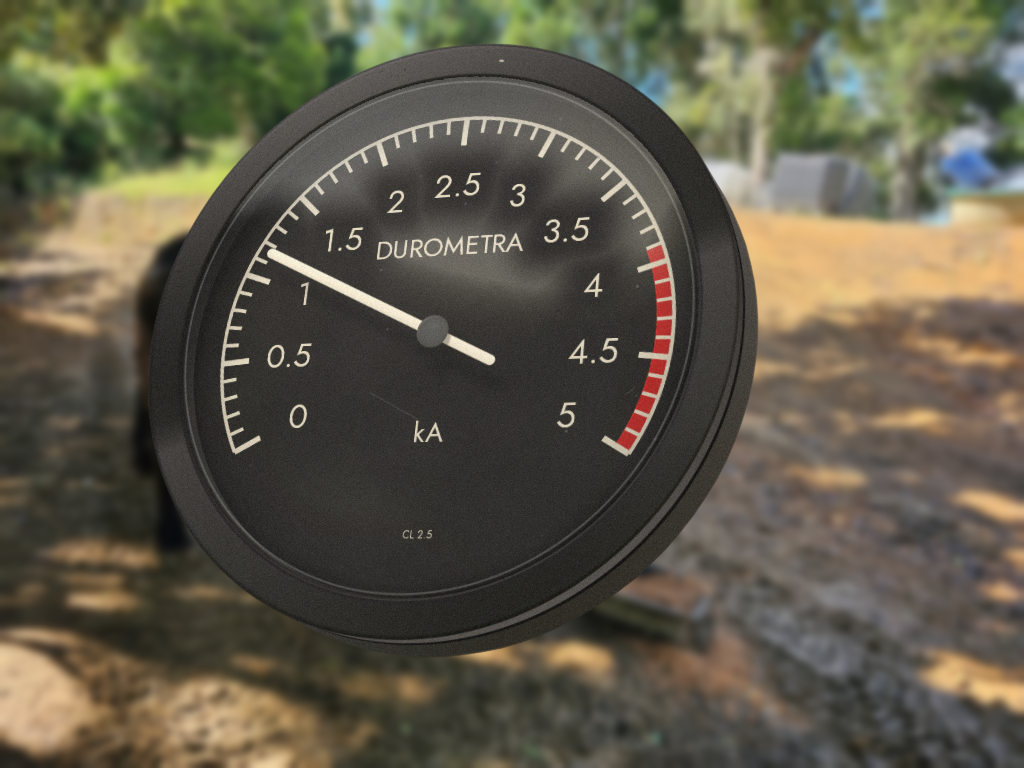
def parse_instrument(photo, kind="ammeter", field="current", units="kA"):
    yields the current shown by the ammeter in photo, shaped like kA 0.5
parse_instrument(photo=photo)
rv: kA 1.15
